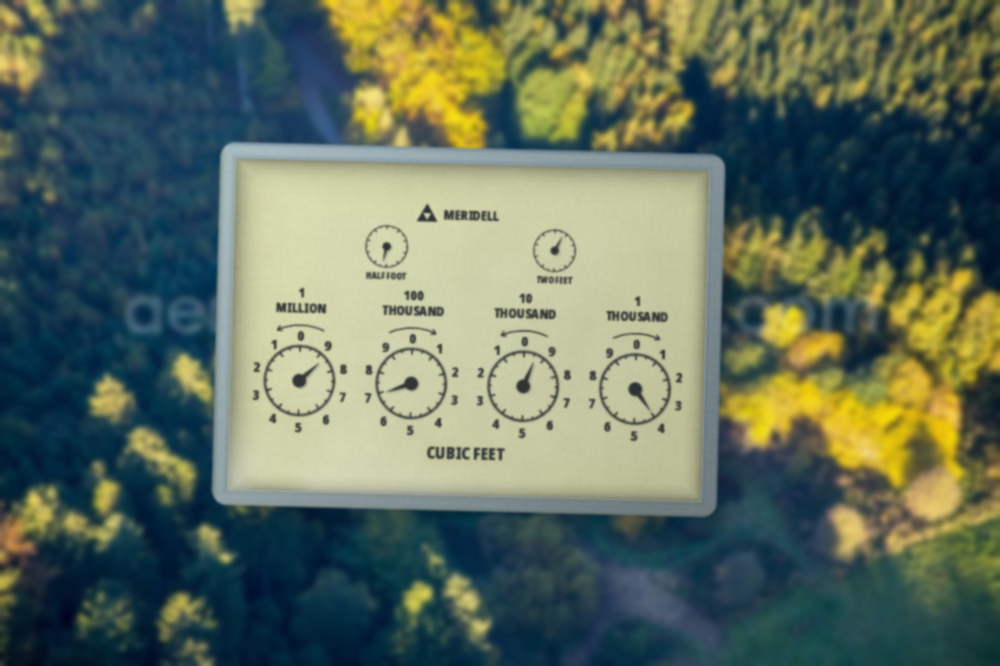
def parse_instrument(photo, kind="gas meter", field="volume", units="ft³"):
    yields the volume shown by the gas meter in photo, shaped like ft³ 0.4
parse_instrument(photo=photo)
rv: ft³ 869400
